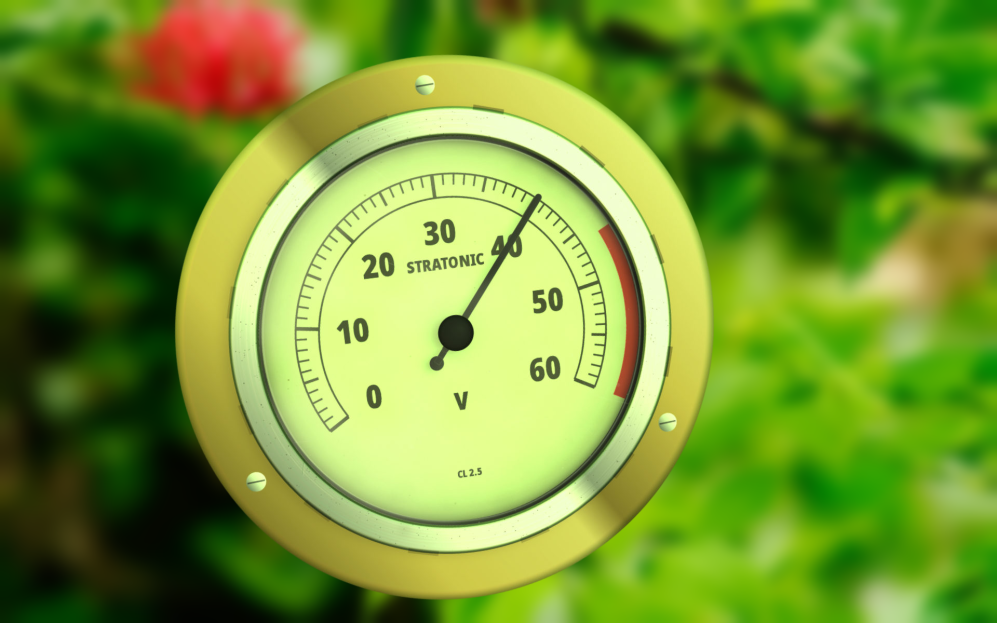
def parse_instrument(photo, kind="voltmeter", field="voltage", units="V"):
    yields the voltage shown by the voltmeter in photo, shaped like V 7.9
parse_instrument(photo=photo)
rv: V 40
